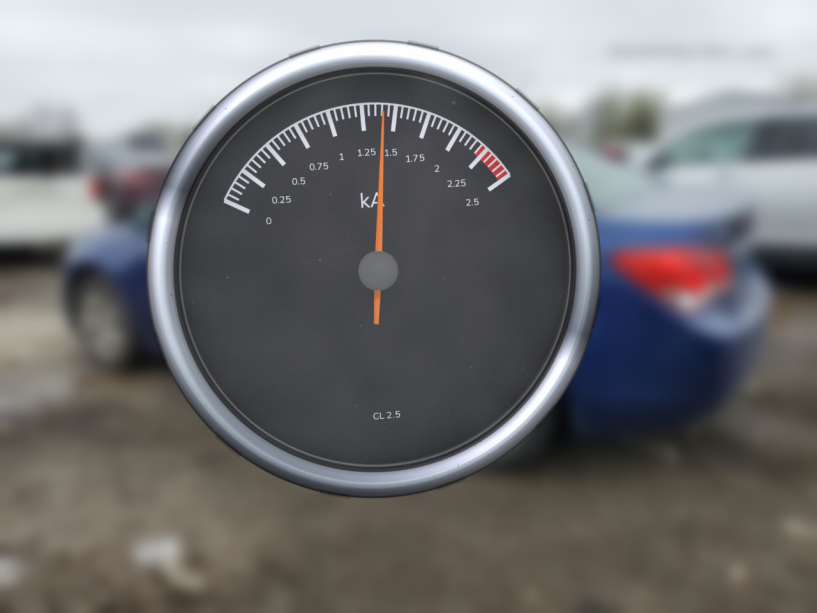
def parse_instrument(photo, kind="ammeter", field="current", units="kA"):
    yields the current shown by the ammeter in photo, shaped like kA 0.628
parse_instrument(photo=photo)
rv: kA 1.4
